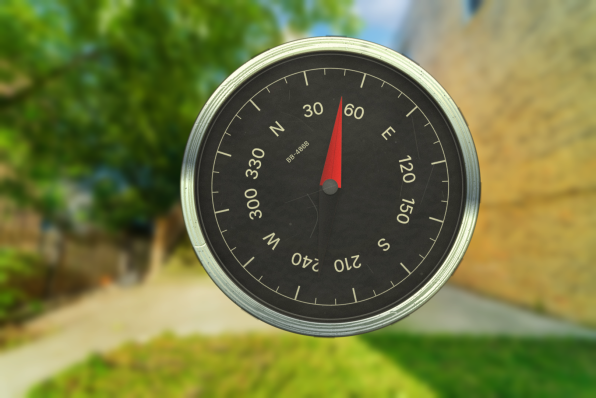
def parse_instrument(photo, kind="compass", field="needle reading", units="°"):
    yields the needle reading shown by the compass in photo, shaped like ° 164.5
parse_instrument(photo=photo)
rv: ° 50
